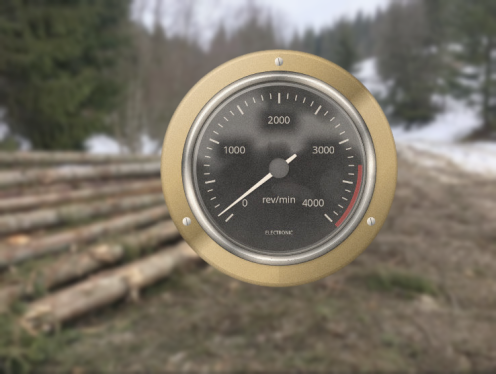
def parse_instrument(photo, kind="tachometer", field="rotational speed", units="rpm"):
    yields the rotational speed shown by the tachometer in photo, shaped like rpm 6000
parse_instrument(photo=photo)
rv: rpm 100
